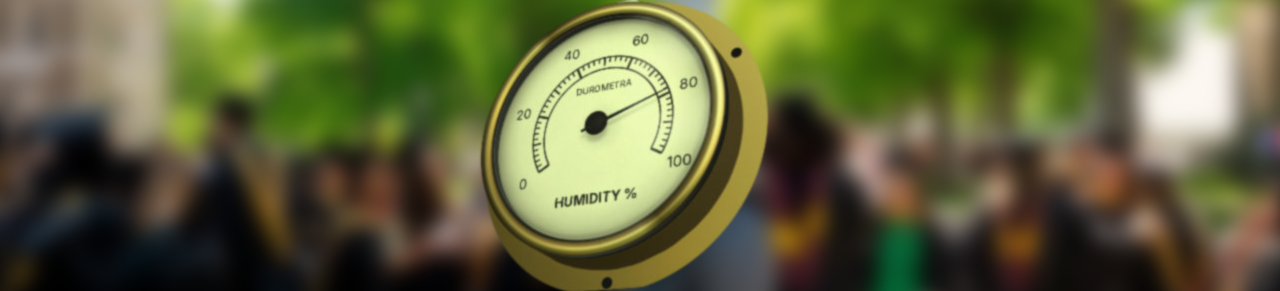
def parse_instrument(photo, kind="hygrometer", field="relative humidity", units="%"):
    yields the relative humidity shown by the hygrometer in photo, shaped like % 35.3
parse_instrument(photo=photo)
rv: % 80
